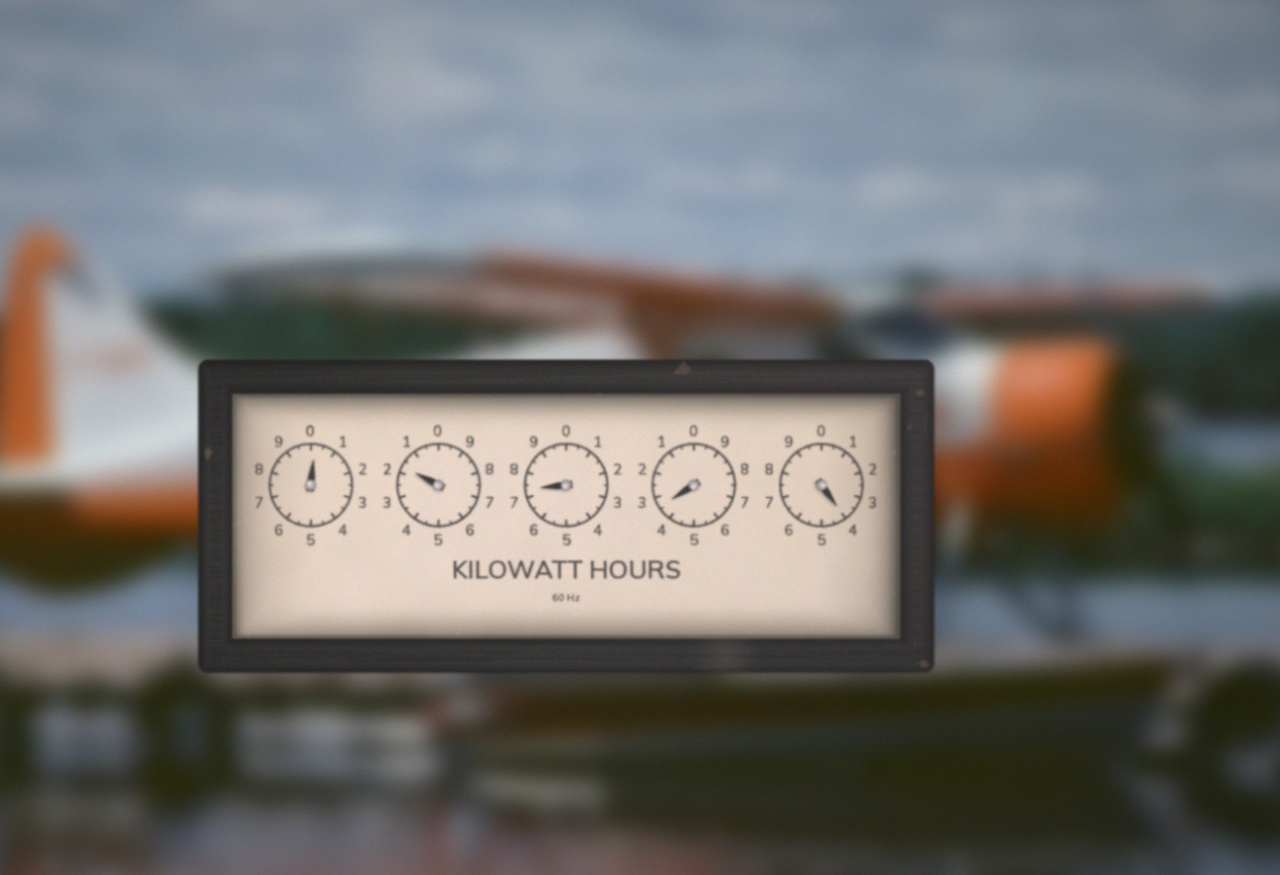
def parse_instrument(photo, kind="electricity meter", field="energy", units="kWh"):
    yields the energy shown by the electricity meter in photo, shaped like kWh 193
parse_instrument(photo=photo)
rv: kWh 1734
